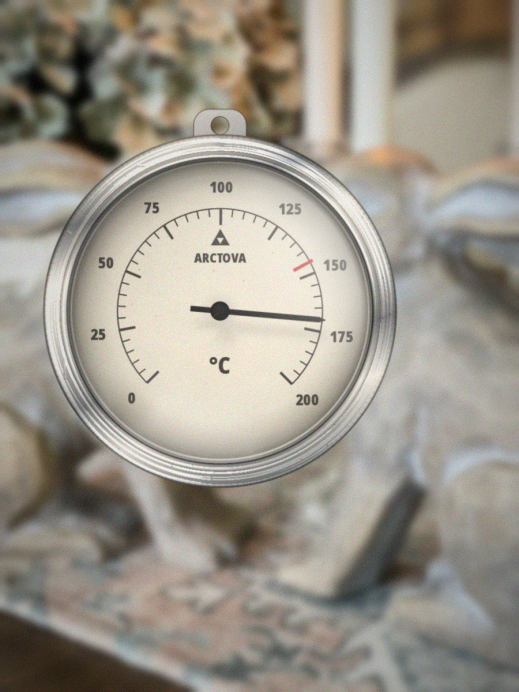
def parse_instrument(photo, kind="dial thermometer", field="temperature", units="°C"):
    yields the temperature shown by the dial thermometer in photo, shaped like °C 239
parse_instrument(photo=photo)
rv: °C 170
